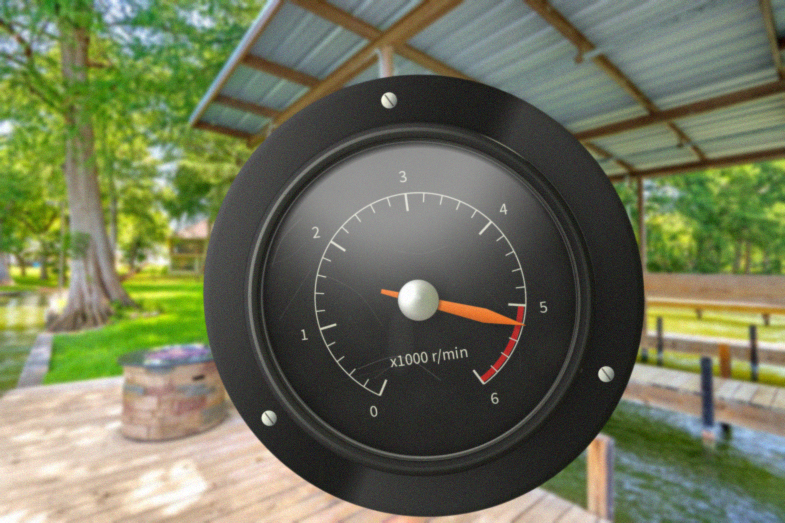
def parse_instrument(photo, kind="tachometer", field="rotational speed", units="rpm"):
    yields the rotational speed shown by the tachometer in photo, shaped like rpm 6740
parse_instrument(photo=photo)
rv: rpm 5200
